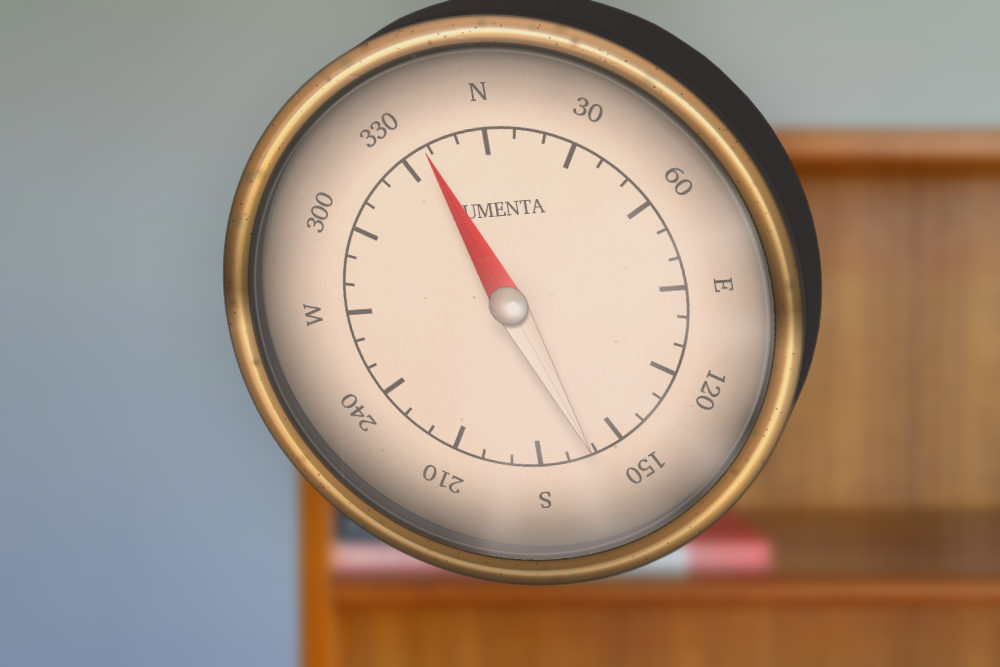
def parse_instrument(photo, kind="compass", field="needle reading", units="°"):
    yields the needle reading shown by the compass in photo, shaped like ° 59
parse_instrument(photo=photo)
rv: ° 340
